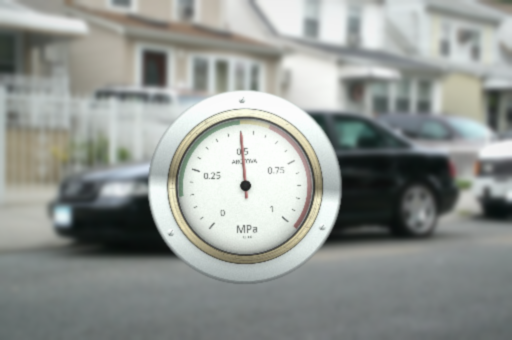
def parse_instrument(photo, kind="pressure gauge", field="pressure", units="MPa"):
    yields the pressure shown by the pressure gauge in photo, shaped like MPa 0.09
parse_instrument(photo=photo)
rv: MPa 0.5
